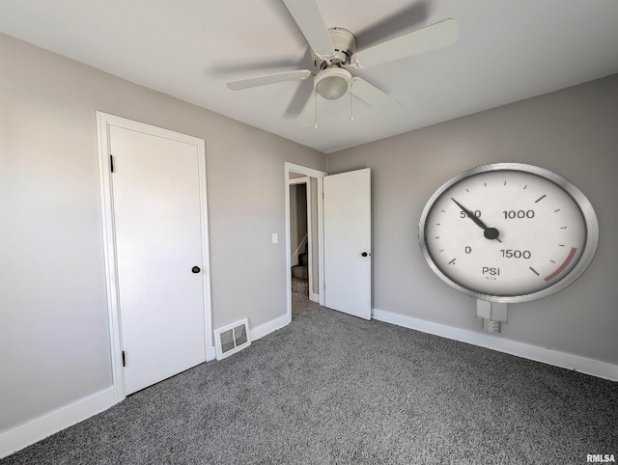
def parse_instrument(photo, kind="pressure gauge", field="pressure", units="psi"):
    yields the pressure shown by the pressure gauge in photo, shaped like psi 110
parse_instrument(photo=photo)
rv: psi 500
